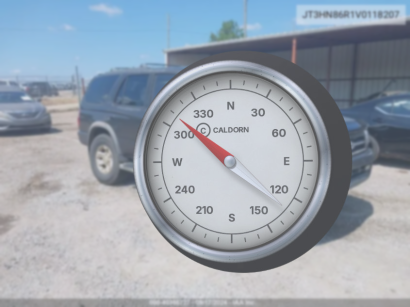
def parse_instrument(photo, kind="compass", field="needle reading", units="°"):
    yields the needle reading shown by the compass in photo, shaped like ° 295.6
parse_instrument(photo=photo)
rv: ° 310
